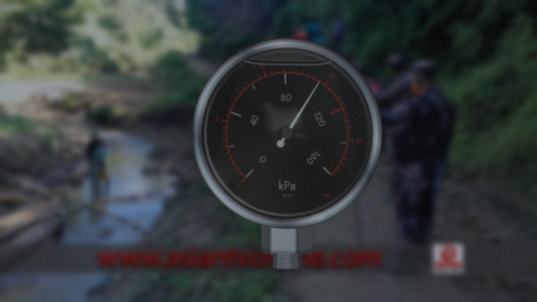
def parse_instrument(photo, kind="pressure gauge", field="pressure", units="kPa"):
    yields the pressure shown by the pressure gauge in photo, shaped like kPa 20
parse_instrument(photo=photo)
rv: kPa 100
